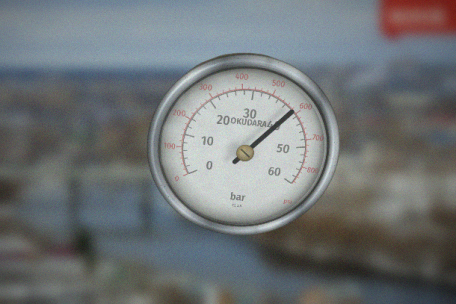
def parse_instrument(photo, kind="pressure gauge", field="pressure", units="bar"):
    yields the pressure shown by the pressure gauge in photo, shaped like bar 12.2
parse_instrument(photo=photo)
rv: bar 40
